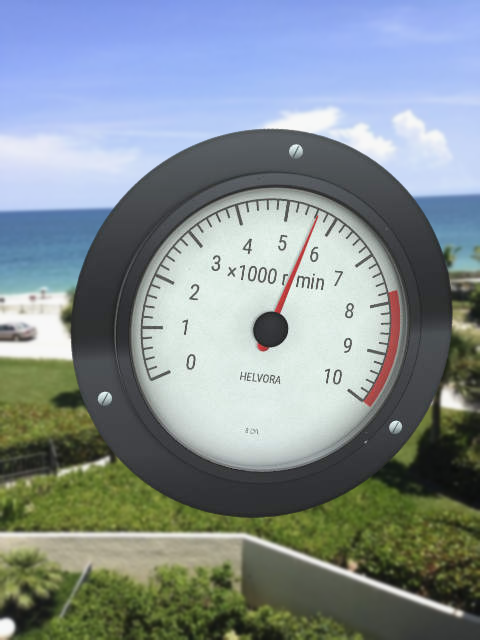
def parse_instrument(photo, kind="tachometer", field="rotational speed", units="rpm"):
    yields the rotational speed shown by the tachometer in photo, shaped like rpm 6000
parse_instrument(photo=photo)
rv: rpm 5600
